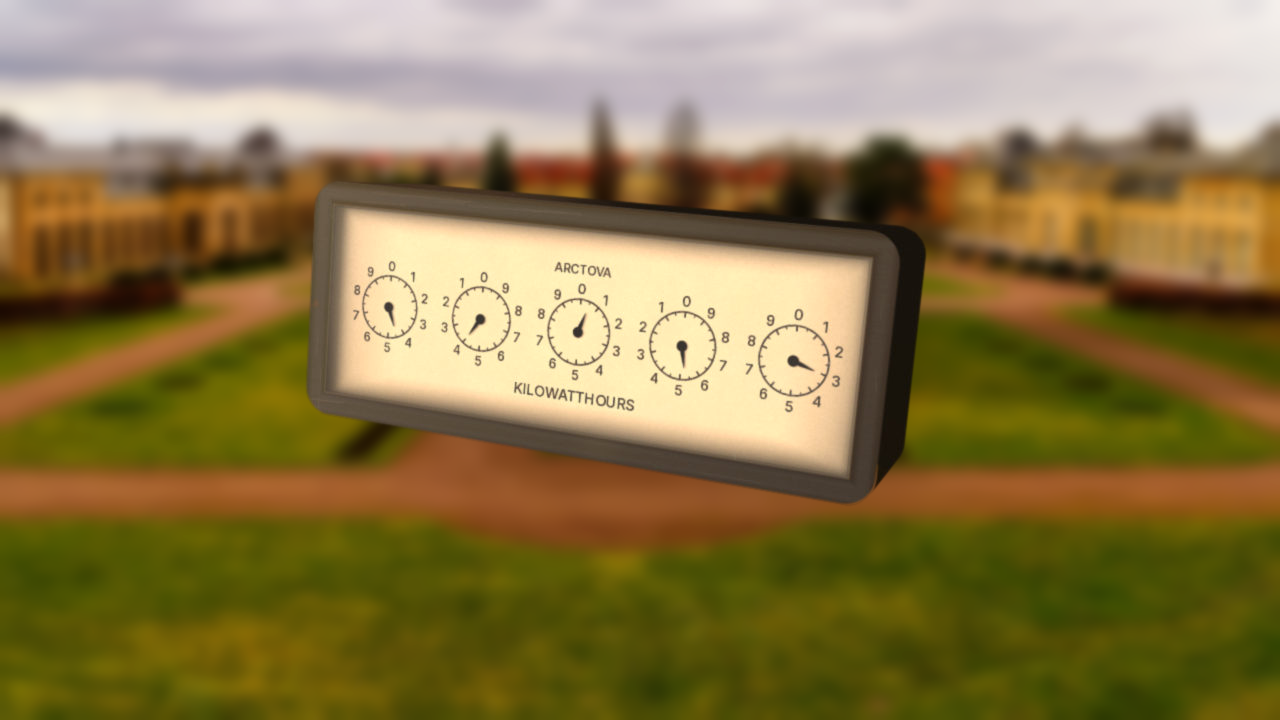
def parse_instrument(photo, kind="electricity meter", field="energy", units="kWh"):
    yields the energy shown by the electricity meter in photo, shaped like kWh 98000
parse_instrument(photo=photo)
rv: kWh 44053
